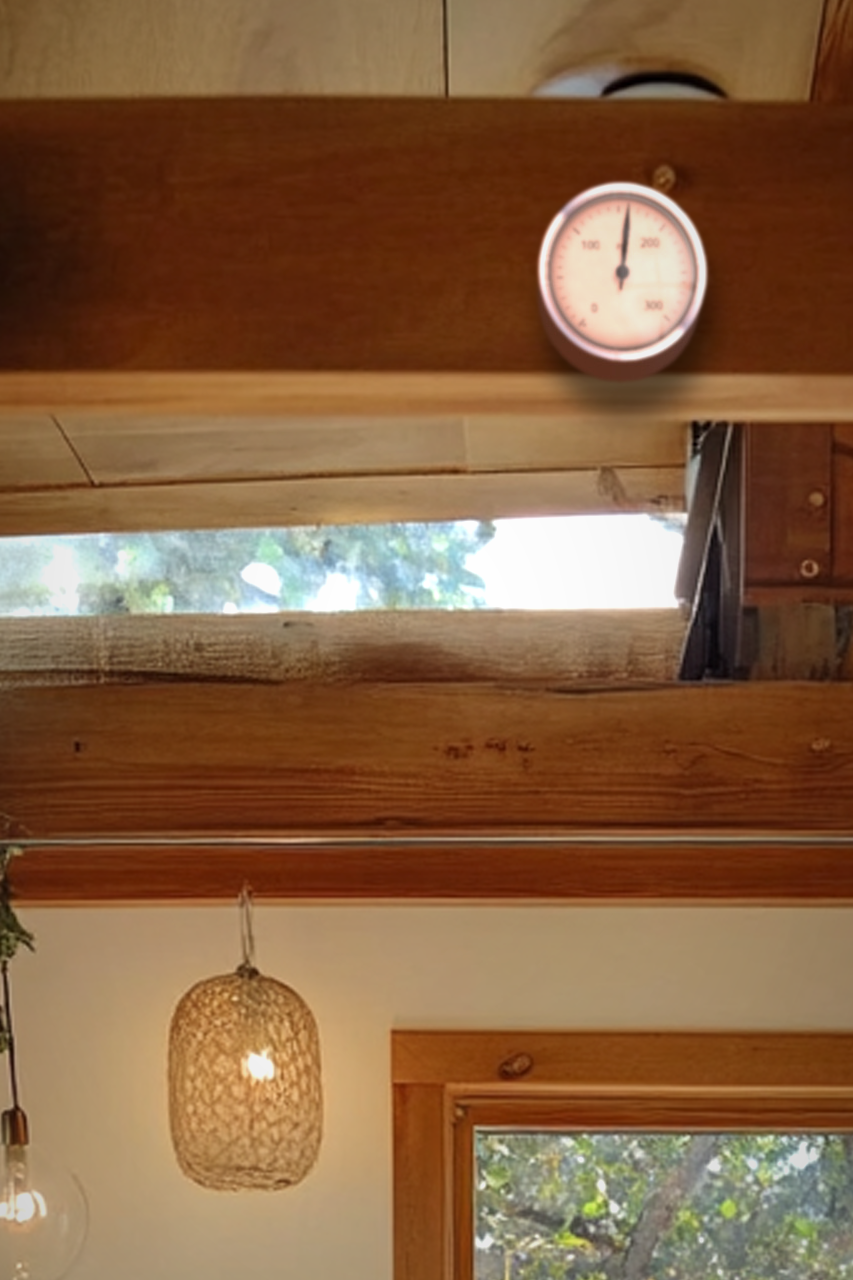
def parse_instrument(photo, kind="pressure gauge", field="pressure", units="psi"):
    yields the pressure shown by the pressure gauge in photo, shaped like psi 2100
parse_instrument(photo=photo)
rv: psi 160
